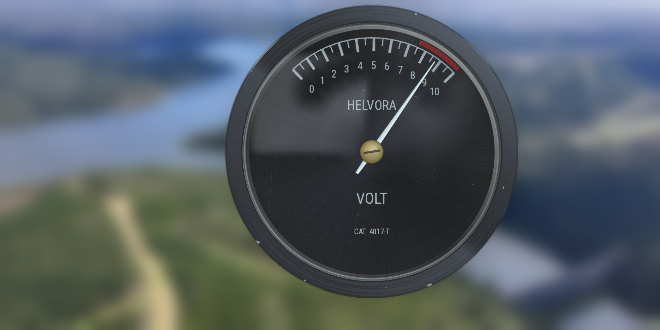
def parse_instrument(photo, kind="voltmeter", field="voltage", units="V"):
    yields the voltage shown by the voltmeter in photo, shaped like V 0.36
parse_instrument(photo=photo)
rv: V 8.75
